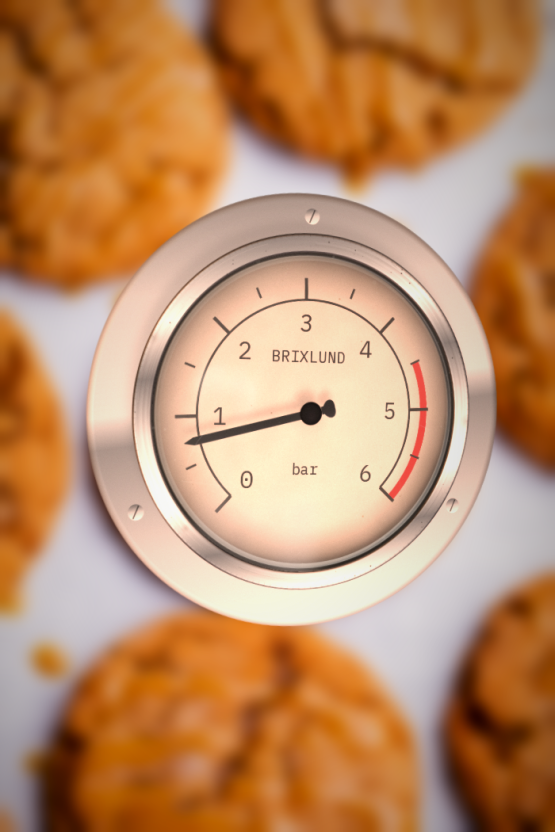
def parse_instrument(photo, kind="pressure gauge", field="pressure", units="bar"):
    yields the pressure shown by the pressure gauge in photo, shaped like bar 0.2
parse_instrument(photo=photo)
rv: bar 0.75
